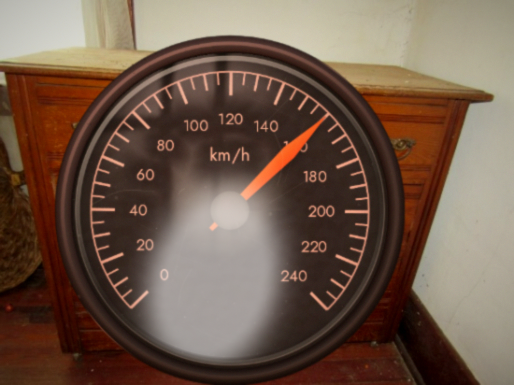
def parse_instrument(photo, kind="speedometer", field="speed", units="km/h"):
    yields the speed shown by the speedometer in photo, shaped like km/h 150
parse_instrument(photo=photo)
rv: km/h 160
